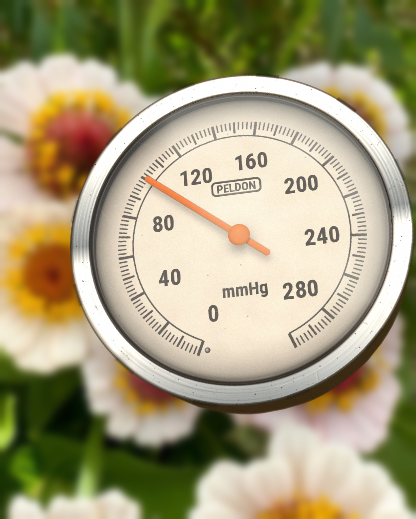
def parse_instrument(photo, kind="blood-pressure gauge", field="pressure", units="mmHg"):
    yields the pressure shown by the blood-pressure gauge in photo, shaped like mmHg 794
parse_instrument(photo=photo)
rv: mmHg 100
